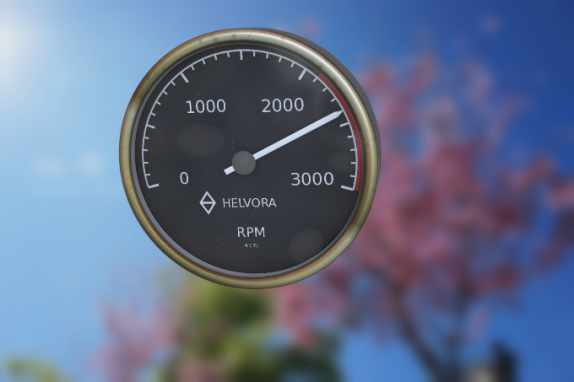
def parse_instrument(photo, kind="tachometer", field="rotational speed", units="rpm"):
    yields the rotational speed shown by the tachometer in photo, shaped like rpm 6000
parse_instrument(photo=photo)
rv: rpm 2400
